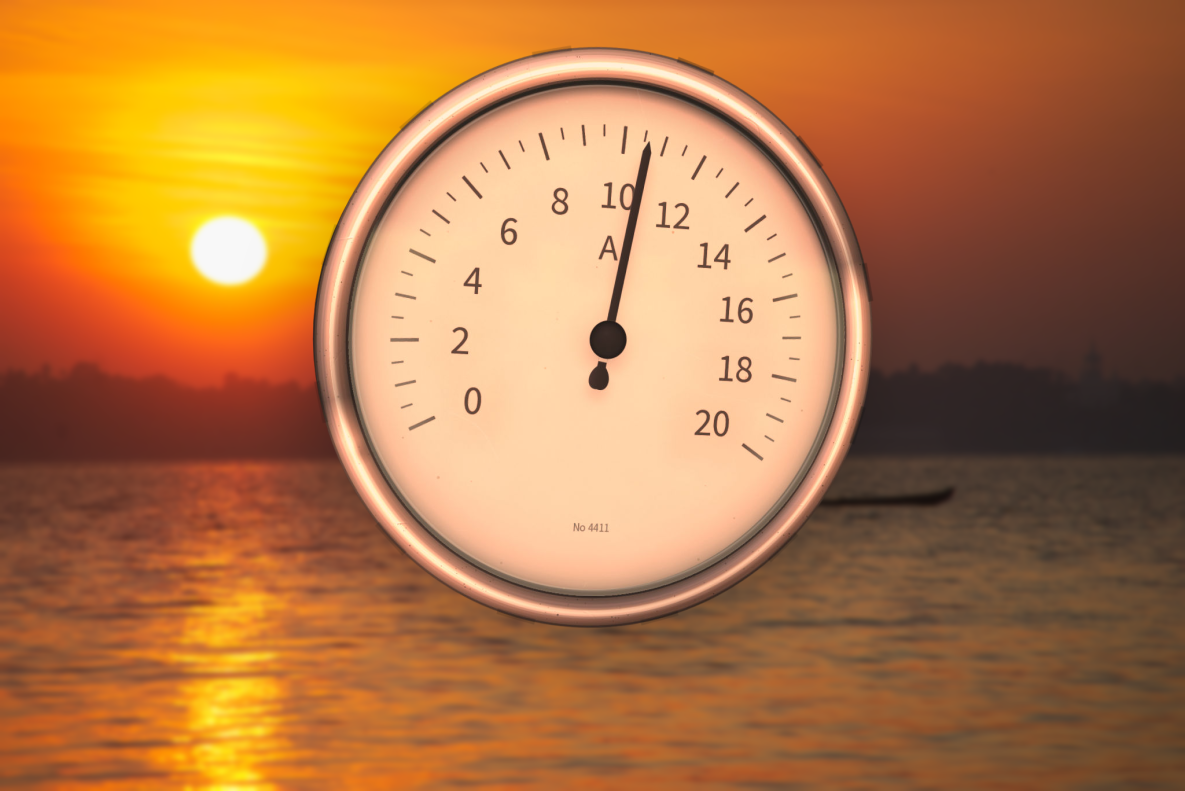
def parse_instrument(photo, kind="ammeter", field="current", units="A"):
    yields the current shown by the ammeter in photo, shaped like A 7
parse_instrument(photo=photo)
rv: A 10.5
